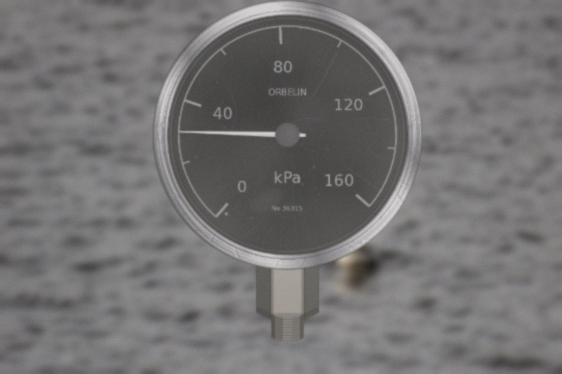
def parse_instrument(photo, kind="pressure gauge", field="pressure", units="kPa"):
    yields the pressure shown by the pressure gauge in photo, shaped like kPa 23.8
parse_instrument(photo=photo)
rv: kPa 30
